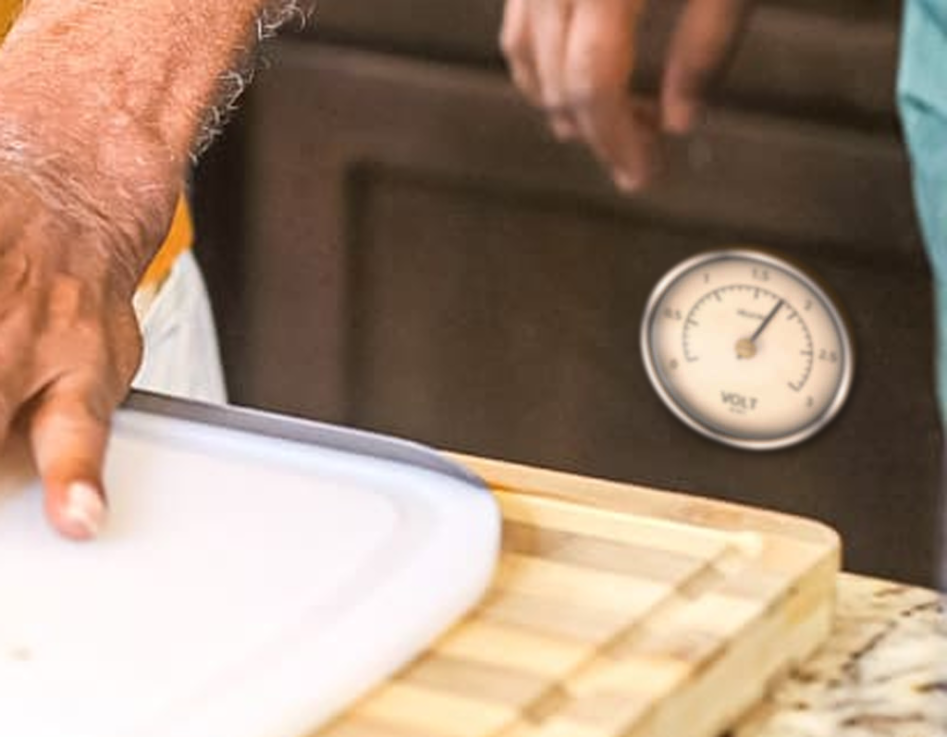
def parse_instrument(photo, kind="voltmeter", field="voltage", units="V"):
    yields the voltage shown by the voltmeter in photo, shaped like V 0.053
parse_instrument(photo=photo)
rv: V 1.8
